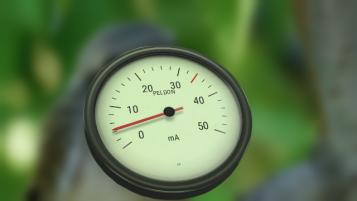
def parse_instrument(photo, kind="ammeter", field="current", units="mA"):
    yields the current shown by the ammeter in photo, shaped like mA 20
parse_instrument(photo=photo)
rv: mA 4
